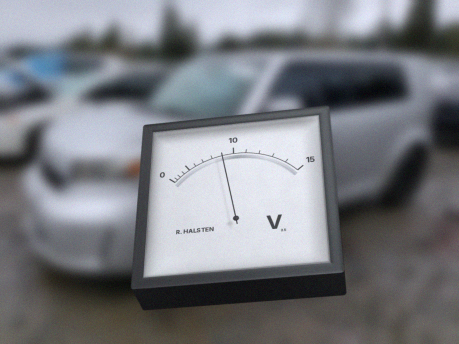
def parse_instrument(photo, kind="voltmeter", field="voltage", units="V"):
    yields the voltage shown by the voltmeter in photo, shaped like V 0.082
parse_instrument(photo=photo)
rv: V 9
